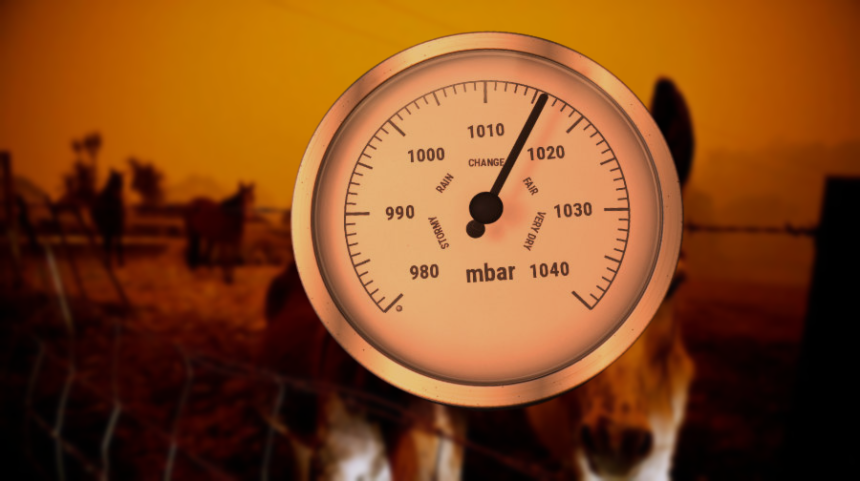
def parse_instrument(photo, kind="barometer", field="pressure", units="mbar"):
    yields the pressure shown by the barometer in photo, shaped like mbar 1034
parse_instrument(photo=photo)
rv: mbar 1016
